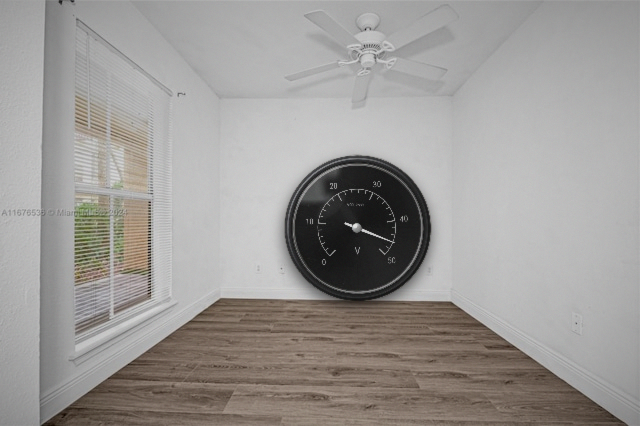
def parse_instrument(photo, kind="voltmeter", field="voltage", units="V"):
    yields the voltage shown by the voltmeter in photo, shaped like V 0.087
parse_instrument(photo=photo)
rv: V 46
